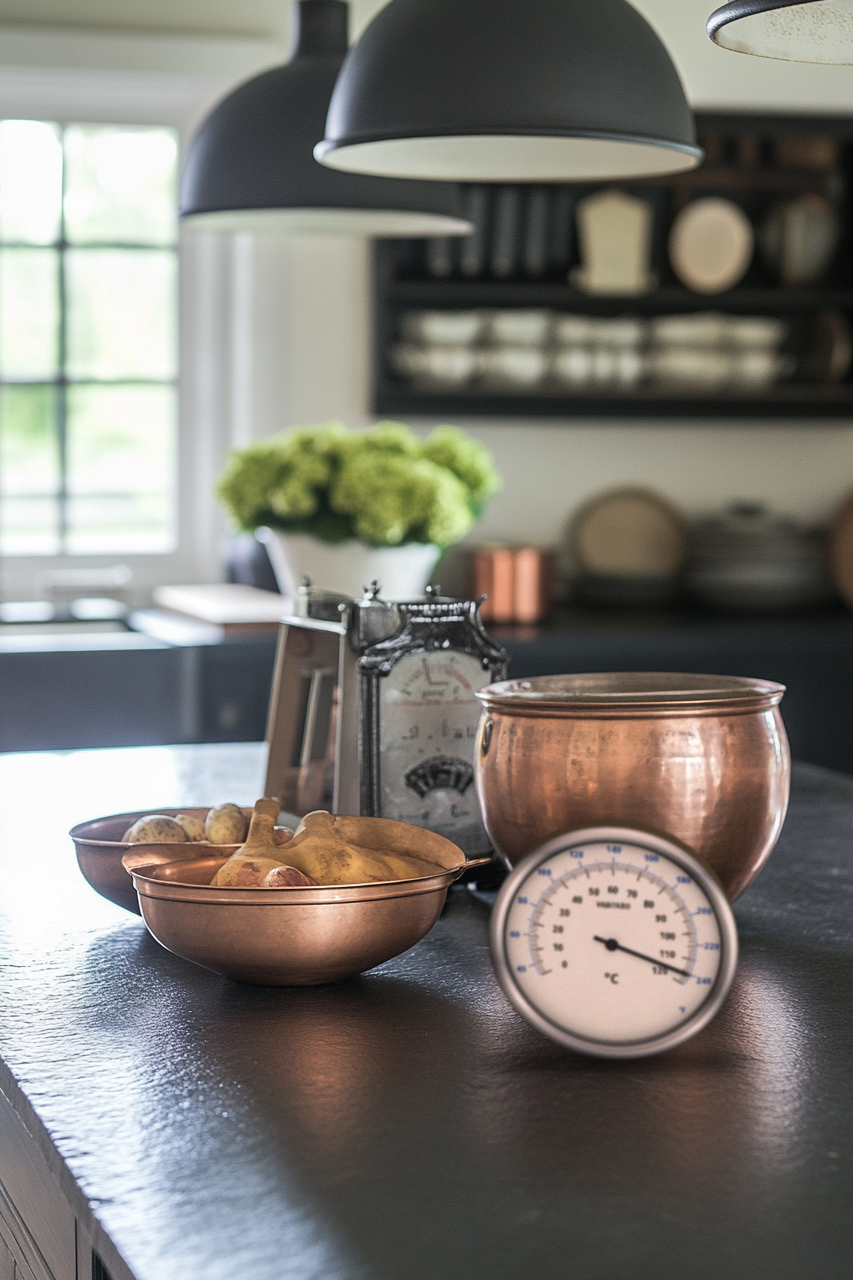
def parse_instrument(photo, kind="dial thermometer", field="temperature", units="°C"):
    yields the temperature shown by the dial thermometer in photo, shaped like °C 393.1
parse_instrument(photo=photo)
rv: °C 115
